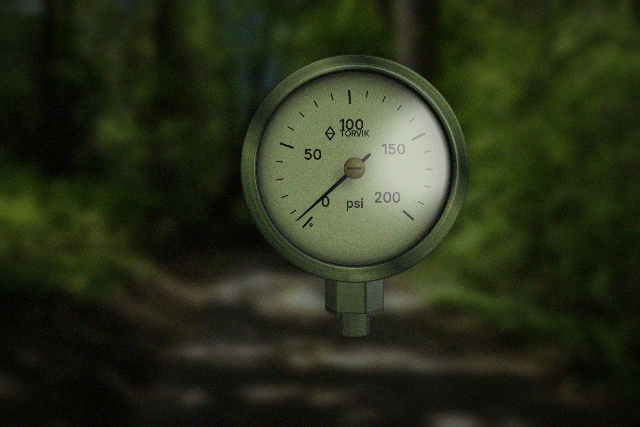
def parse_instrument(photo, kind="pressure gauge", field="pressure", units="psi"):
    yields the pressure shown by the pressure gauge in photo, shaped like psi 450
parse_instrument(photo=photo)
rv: psi 5
